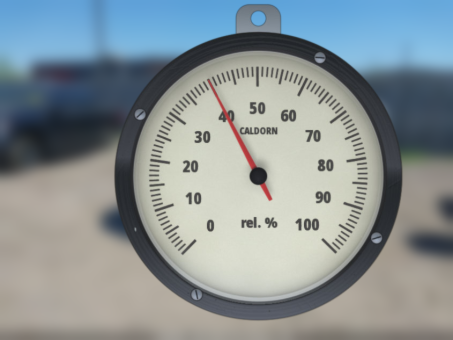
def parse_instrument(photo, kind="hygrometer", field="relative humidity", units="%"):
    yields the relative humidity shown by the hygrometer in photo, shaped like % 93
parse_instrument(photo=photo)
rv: % 40
